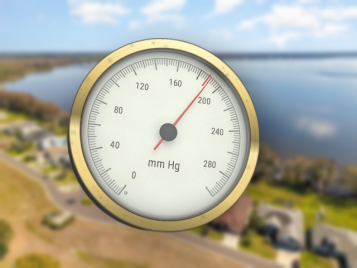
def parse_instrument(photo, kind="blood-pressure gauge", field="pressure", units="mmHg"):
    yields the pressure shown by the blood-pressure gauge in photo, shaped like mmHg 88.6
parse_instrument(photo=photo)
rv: mmHg 190
